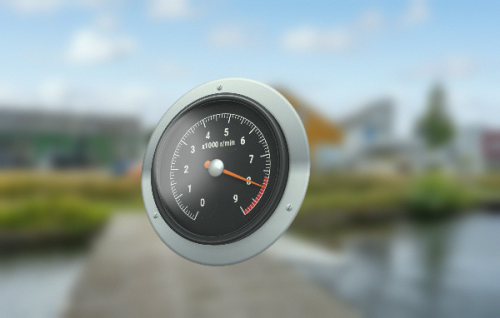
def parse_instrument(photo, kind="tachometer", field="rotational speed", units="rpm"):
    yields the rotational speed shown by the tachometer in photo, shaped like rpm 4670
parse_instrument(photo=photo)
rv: rpm 8000
